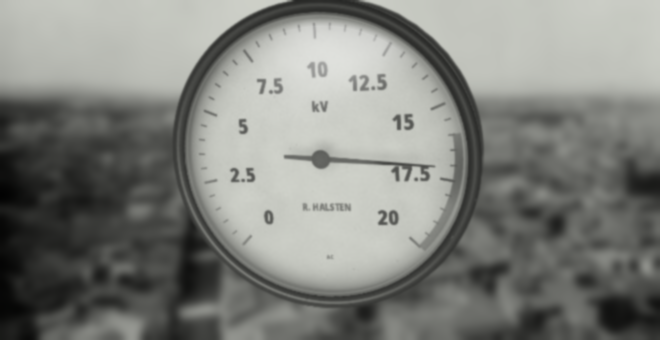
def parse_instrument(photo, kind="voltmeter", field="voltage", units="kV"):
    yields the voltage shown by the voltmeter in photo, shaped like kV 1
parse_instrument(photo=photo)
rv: kV 17
